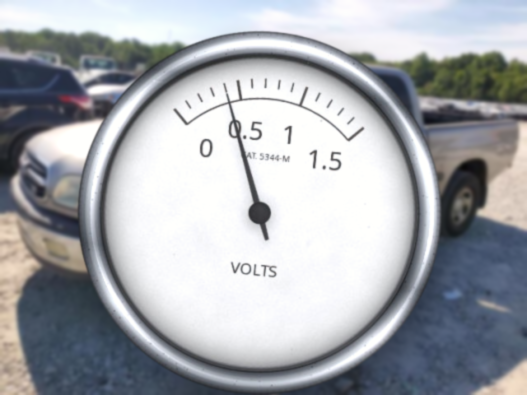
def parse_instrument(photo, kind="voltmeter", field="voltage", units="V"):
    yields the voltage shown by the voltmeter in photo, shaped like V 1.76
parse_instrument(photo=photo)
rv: V 0.4
